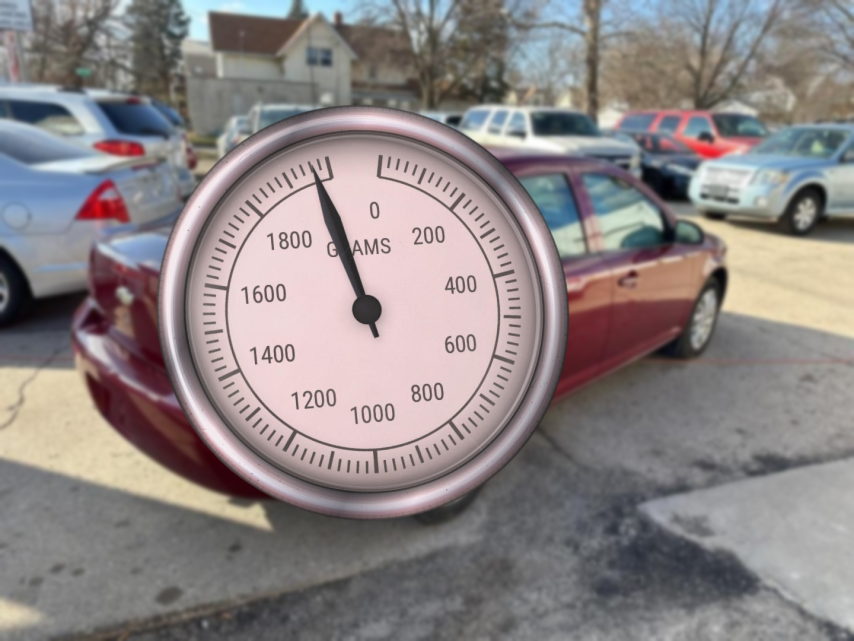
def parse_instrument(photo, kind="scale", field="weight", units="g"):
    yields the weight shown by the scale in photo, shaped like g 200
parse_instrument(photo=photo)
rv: g 1960
